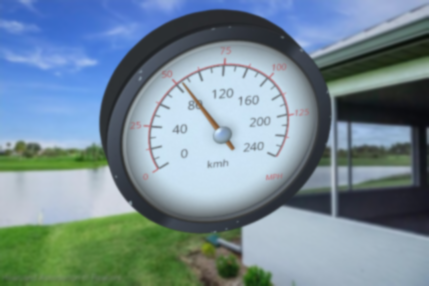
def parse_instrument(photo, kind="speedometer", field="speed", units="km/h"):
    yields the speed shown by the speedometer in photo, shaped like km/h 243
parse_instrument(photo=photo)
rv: km/h 85
